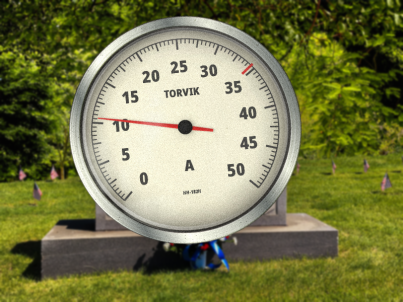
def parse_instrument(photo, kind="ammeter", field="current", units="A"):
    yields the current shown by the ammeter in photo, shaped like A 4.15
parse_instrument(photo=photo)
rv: A 10.5
